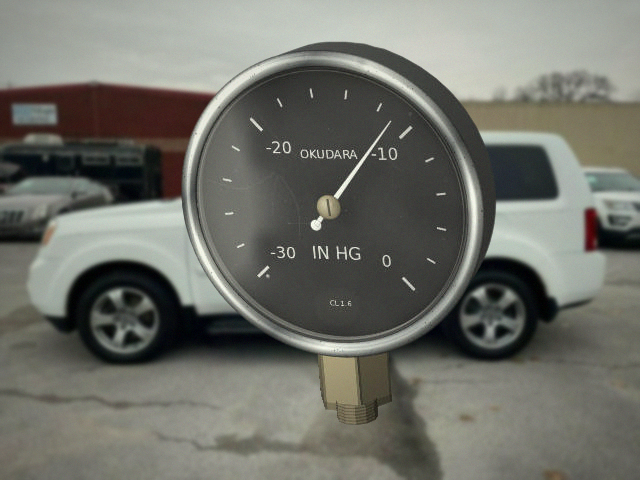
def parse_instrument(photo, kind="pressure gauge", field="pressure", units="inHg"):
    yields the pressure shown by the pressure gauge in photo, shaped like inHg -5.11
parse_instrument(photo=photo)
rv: inHg -11
